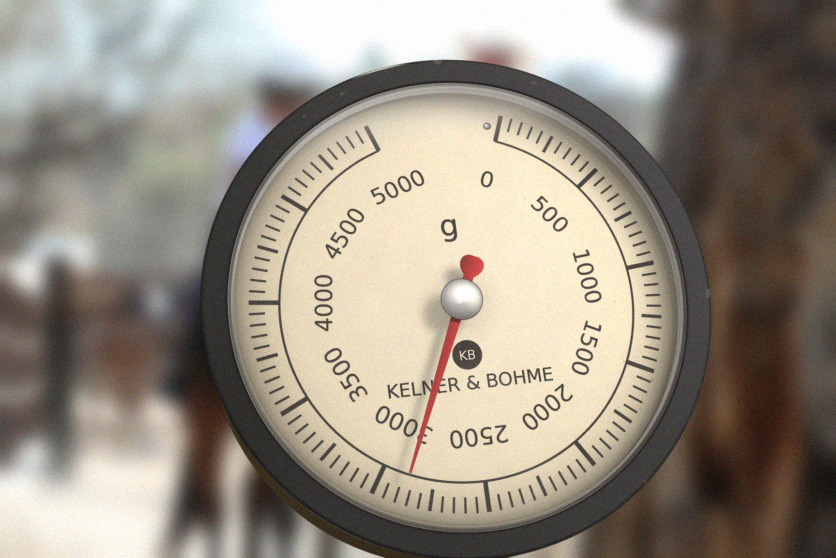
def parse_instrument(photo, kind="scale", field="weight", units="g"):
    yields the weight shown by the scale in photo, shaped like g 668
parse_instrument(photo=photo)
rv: g 2875
